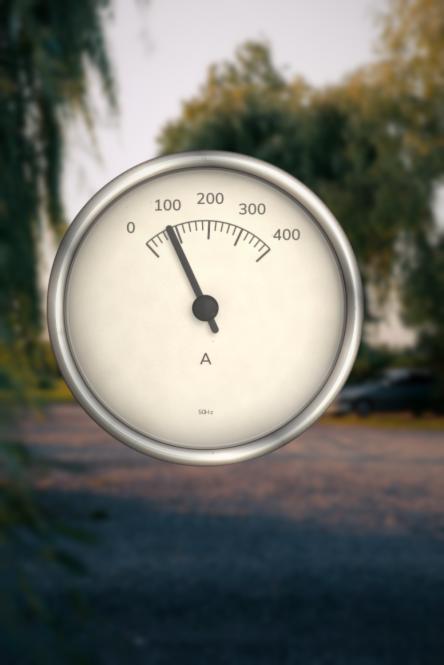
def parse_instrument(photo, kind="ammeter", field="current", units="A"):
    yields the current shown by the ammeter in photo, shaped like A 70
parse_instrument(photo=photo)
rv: A 80
